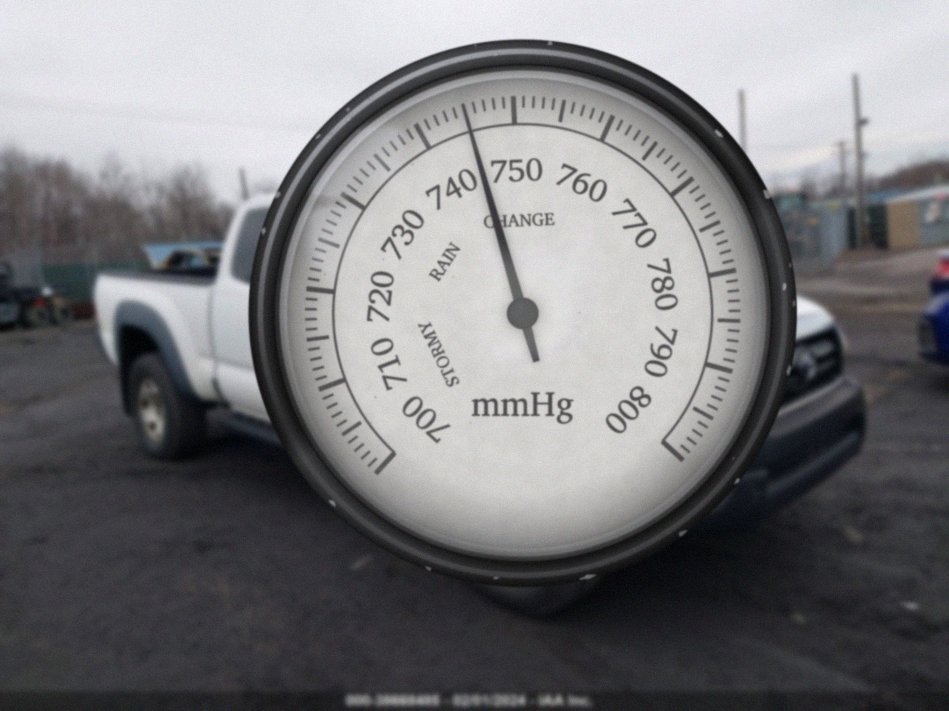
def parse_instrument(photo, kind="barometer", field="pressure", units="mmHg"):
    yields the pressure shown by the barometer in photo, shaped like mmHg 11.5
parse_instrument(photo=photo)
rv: mmHg 745
